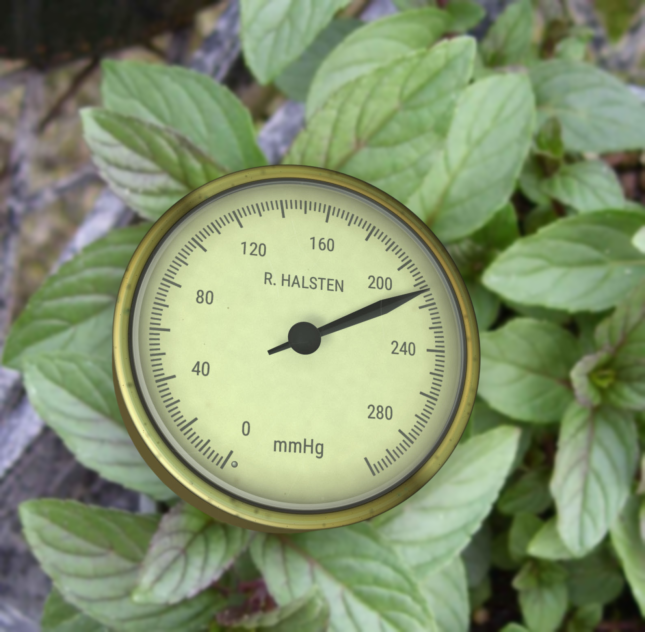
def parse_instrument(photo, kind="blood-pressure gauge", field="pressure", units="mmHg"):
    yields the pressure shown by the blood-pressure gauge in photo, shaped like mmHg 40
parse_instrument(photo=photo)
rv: mmHg 214
